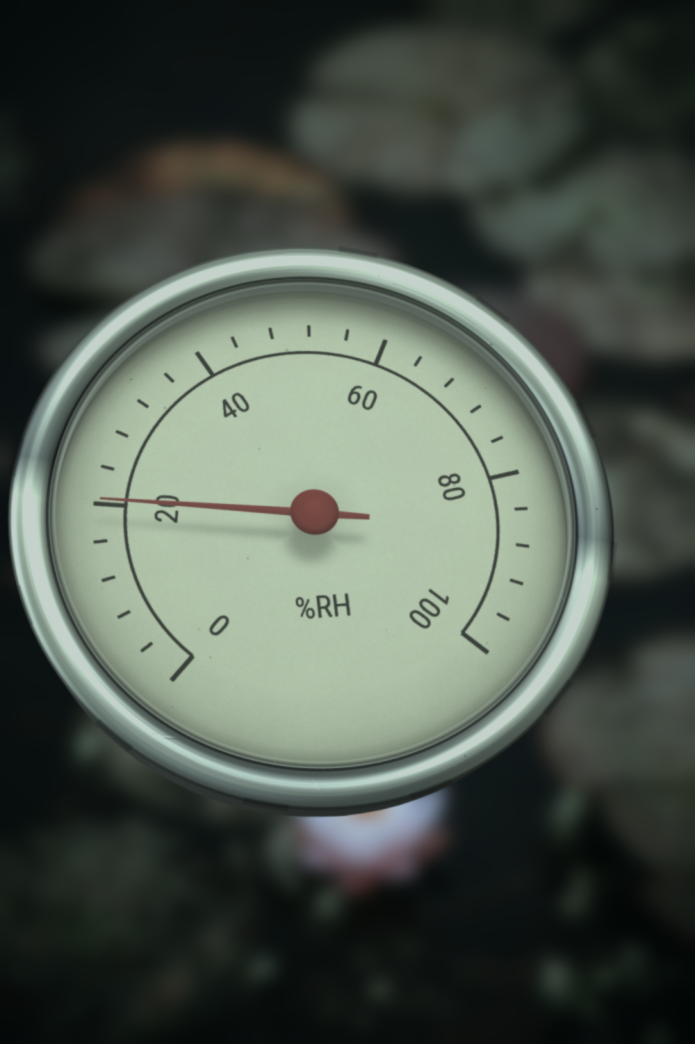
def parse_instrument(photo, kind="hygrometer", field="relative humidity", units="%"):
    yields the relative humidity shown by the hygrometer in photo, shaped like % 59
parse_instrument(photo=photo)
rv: % 20
